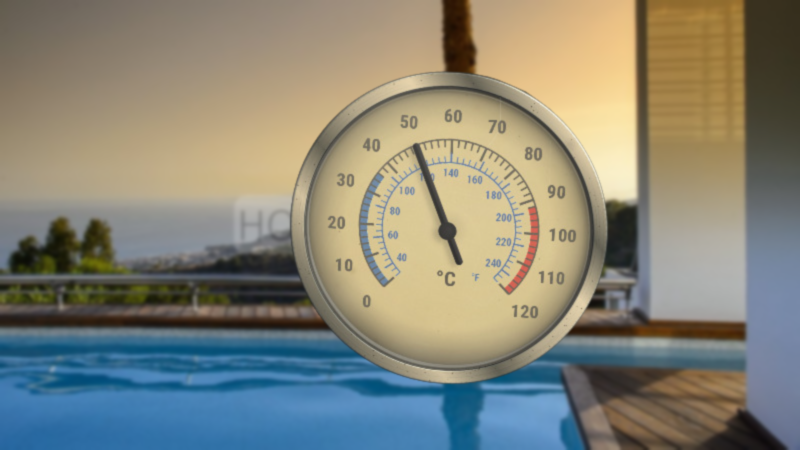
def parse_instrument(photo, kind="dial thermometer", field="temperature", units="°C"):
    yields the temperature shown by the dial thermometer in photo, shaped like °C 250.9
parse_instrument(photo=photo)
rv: °C 50
